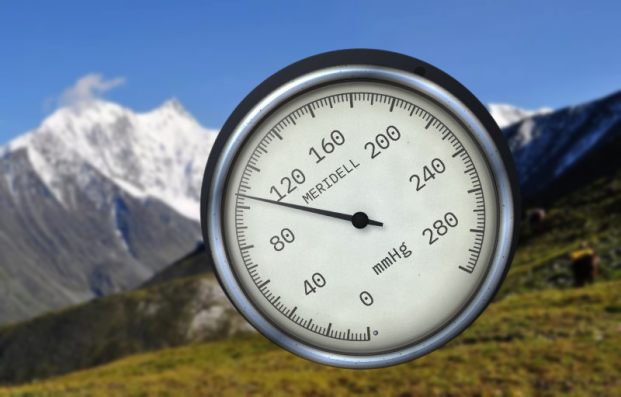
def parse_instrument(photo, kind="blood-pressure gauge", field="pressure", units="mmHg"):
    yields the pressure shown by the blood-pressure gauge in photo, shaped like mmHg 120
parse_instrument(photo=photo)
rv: mmHg 106
